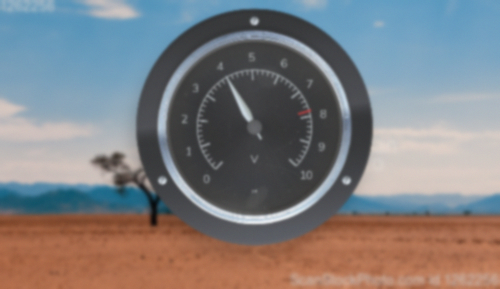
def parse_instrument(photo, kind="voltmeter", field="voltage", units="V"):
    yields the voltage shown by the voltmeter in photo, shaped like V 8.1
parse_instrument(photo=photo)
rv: V 4
